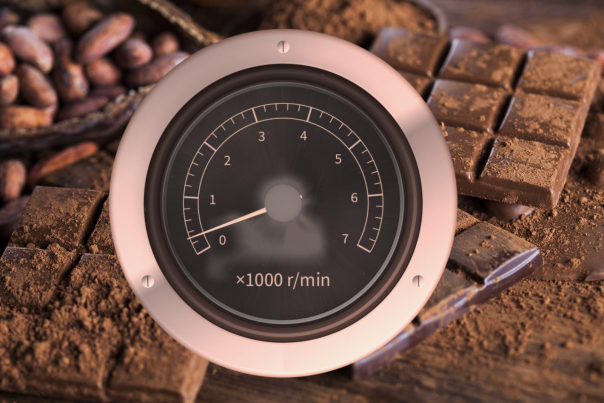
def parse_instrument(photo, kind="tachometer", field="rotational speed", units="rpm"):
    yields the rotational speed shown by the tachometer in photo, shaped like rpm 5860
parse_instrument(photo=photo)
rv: rpm 300
